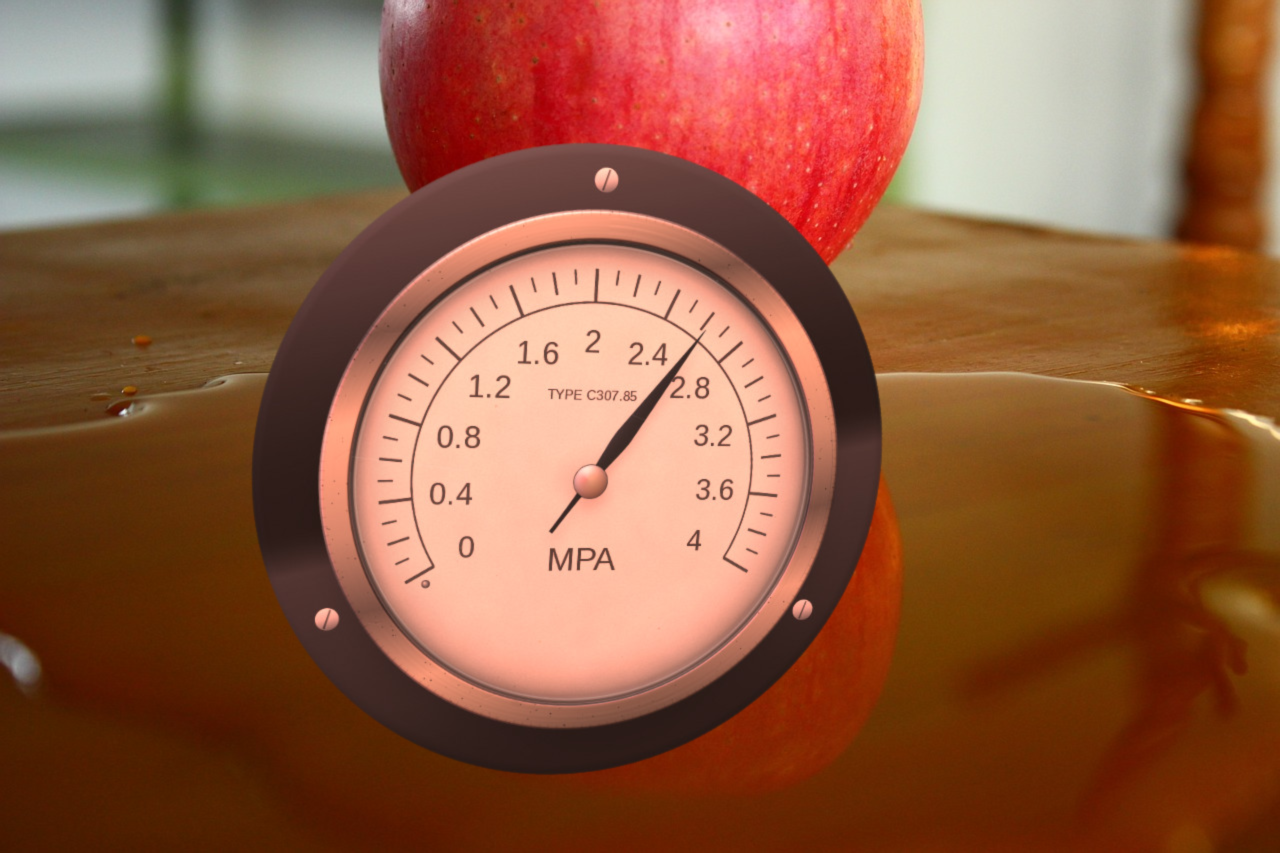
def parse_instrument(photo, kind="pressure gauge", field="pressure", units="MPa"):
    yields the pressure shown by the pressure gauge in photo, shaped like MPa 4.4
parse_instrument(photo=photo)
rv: MPa 2.6
